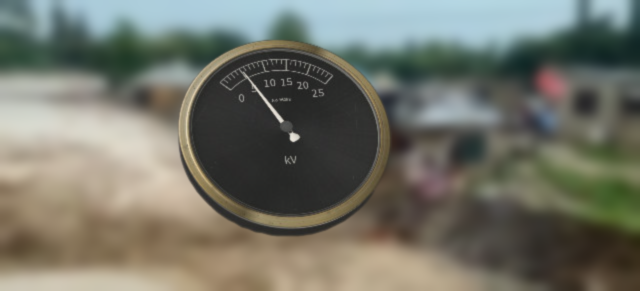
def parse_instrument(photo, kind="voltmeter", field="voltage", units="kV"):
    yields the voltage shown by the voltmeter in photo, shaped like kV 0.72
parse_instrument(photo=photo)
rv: kV 5
